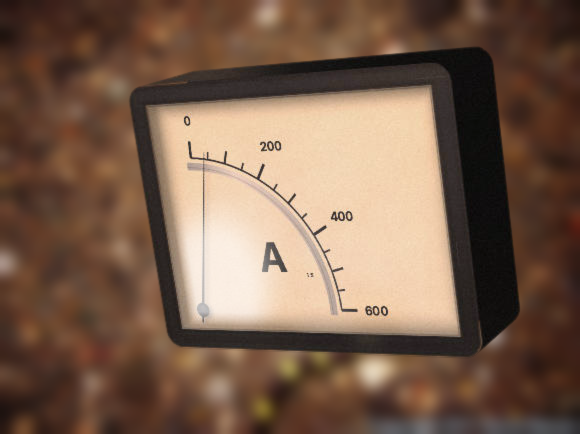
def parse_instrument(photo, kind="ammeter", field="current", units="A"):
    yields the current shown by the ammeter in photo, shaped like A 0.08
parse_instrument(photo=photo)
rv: A 50
